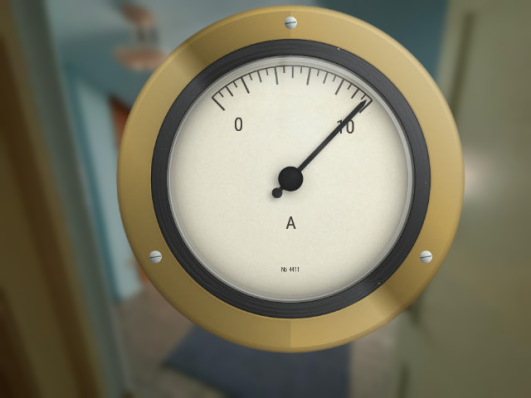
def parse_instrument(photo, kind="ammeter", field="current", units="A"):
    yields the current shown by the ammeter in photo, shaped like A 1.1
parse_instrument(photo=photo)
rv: A 9.75
